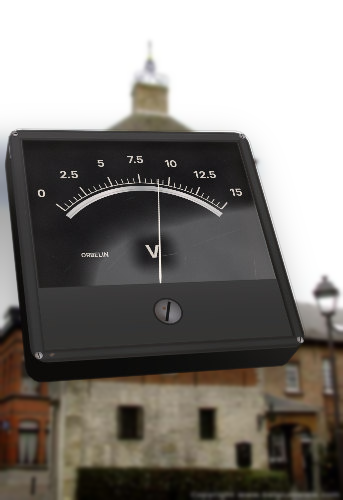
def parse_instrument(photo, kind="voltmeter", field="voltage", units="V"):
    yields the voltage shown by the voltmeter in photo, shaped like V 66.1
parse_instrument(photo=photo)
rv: V 9
